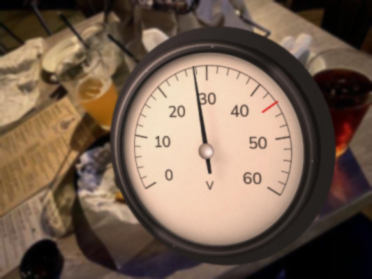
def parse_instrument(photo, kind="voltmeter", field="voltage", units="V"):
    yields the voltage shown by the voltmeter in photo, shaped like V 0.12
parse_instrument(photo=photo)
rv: V 28
